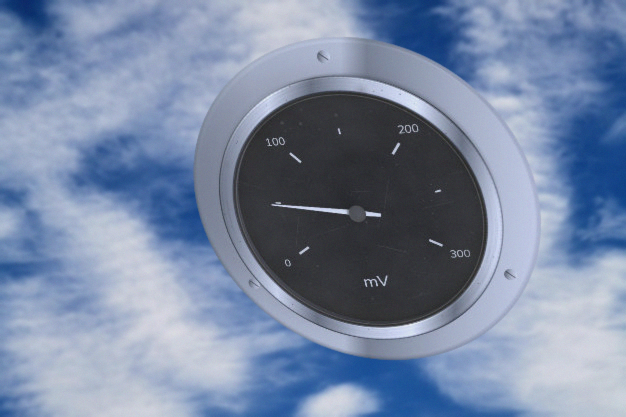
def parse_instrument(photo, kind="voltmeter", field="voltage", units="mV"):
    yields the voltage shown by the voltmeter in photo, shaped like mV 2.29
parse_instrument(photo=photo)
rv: mV 50
